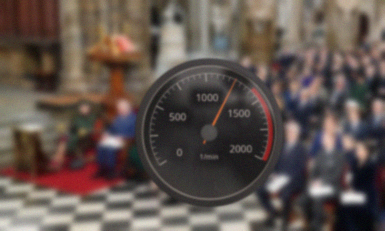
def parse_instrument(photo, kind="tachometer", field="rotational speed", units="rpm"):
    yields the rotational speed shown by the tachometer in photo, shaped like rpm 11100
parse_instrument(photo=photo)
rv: rpm 1250
